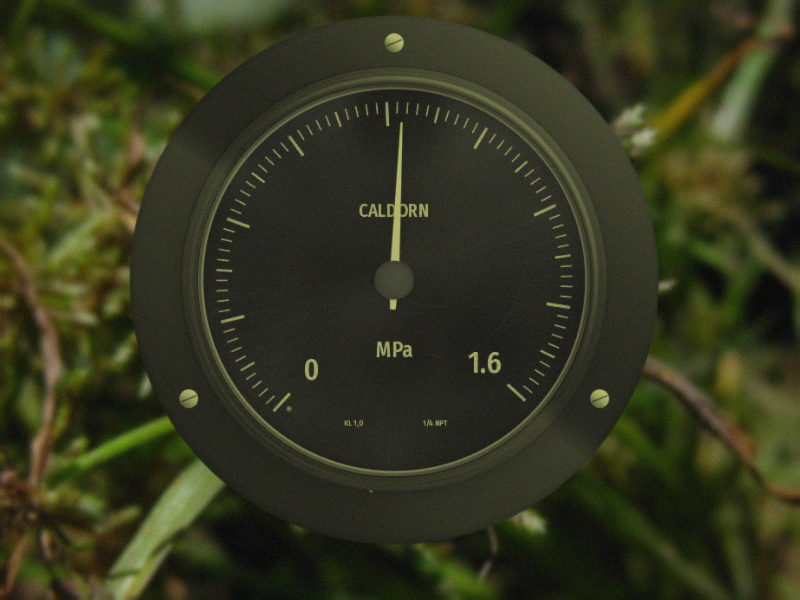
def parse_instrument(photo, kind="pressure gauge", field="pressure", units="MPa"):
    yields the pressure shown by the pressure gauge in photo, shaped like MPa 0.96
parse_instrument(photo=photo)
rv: MPa 0.83
